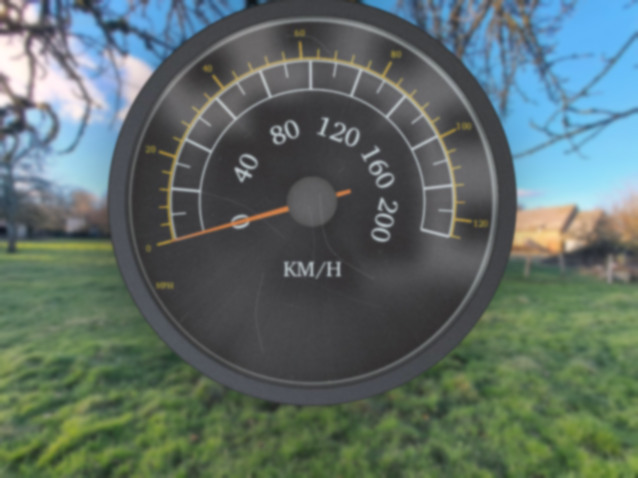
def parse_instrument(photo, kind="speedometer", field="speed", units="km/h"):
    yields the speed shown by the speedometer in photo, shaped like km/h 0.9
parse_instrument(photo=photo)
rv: km/h 0
